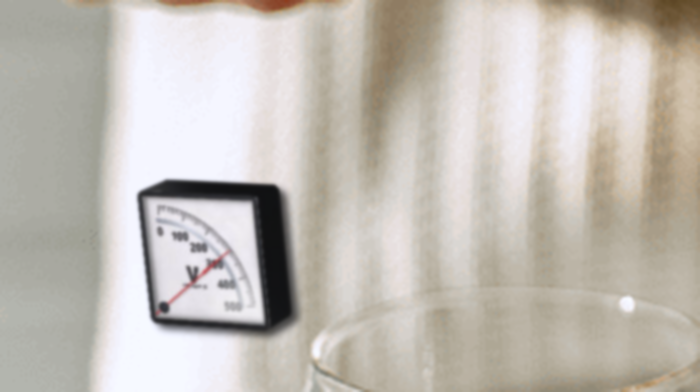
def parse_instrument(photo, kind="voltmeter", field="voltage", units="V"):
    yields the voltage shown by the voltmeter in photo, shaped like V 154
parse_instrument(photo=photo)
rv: V 300
